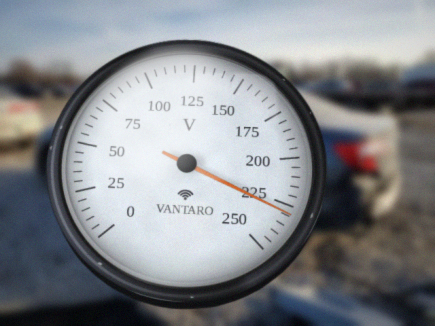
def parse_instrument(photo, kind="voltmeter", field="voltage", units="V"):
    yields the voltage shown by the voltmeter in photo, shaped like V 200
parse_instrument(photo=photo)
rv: V 230
